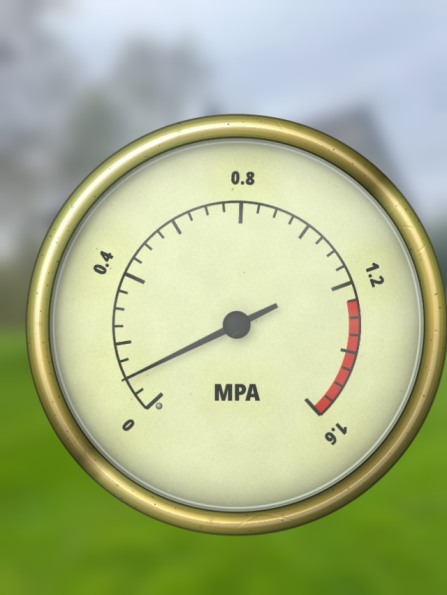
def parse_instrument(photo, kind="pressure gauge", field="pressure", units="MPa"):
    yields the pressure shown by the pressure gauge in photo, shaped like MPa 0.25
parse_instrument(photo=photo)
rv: MPa 0.1
